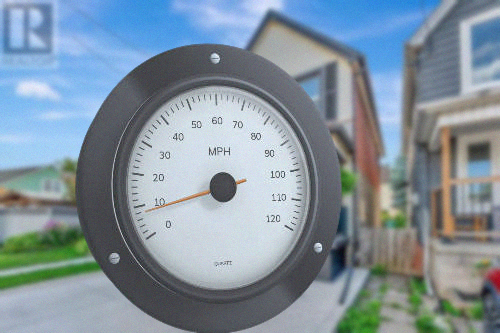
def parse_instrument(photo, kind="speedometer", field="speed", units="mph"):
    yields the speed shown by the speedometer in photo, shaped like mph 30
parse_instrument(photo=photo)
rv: mph 8
